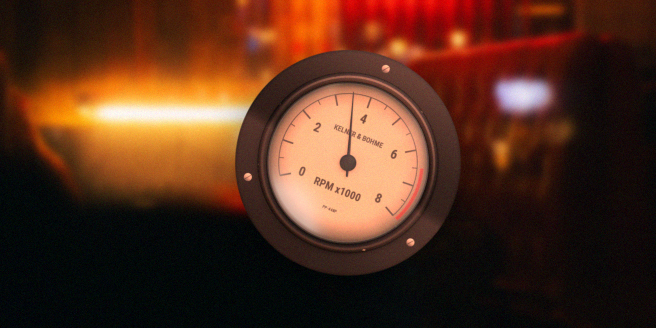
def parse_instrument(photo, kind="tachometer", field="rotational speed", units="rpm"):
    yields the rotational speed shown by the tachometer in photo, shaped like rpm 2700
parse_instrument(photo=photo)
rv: rpm 3500
